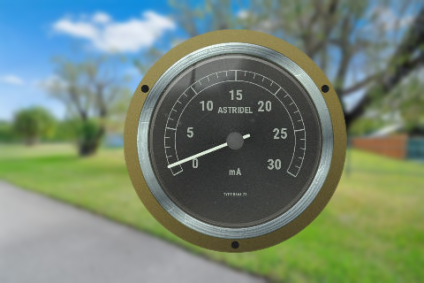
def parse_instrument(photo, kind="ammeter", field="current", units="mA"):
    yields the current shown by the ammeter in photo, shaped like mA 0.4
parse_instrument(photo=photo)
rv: mA 1
